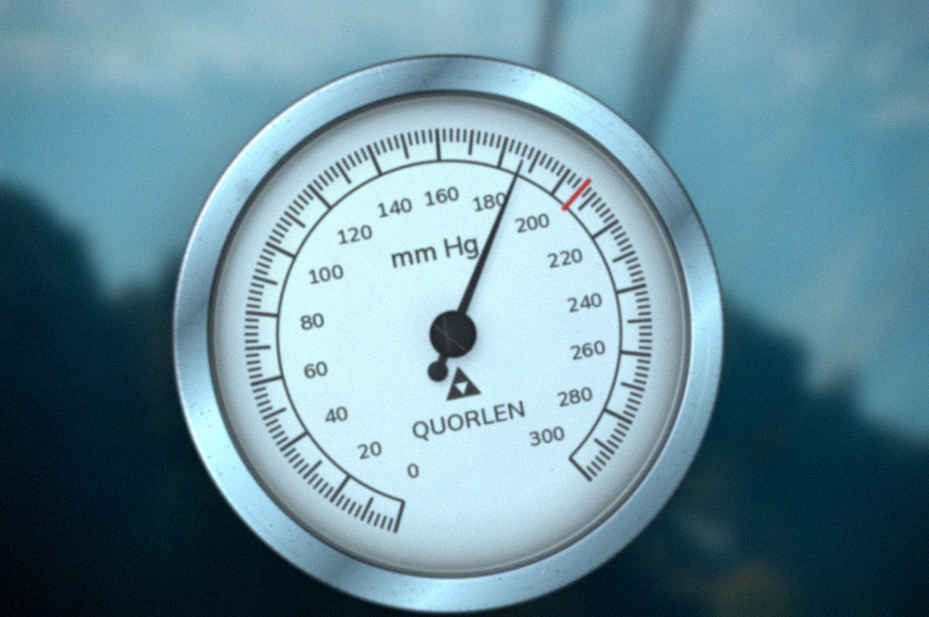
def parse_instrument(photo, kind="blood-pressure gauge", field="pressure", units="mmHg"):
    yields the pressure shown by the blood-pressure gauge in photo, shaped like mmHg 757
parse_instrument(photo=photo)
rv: mmHg 186
